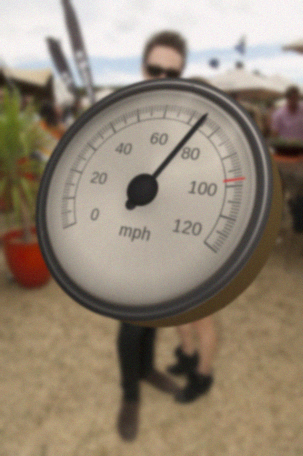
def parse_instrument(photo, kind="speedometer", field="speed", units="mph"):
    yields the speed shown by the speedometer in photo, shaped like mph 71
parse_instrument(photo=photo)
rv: mph 75
